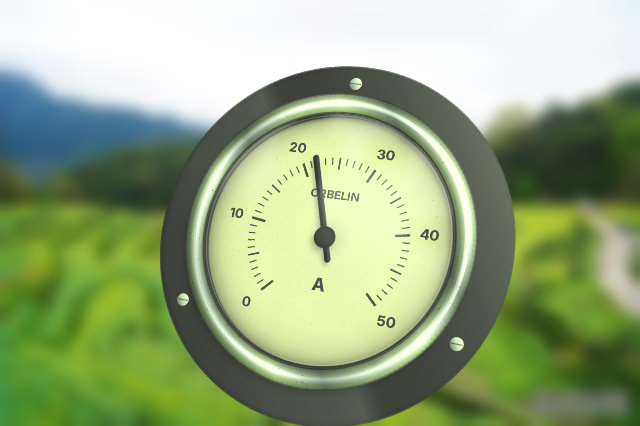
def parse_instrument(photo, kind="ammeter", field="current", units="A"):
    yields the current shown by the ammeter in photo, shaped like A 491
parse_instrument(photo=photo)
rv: A 22
